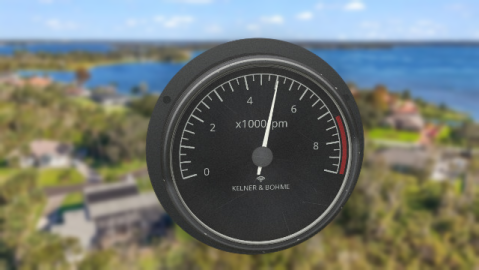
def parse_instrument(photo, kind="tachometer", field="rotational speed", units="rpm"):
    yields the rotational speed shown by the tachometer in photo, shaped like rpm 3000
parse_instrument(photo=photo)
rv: rpm 5000
